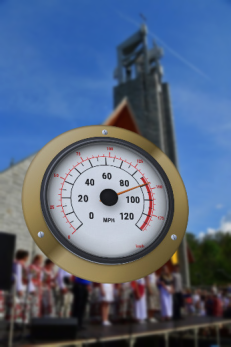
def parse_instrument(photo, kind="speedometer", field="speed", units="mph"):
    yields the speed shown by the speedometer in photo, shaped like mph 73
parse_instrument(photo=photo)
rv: mph 90
